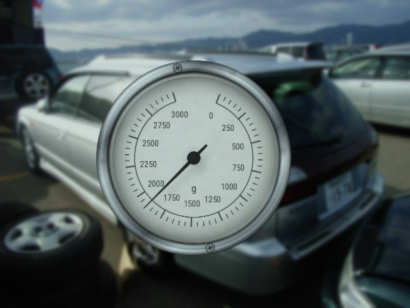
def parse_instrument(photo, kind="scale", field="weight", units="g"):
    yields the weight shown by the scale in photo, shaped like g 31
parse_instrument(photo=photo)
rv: g 1900
